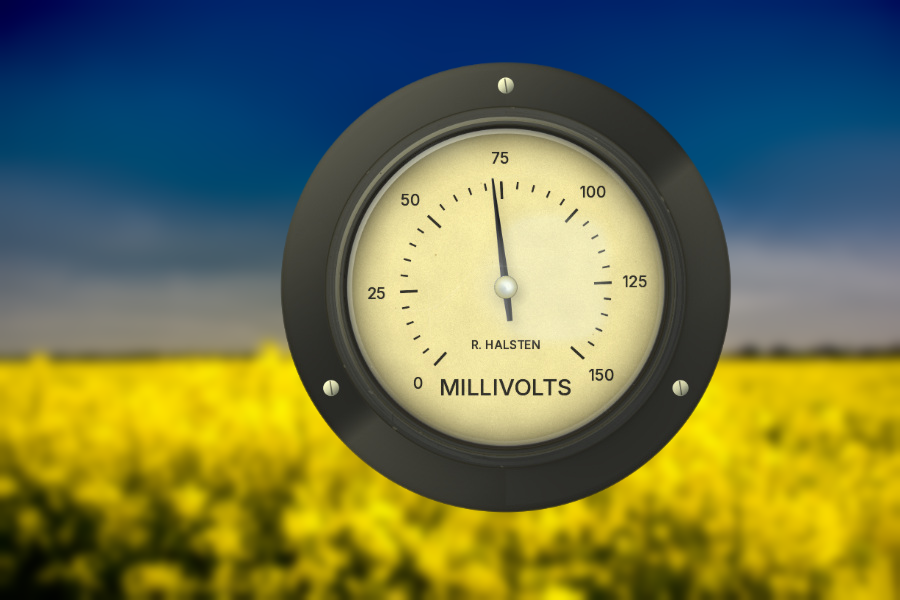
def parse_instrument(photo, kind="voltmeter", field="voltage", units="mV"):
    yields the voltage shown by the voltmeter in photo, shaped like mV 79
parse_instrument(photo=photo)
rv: mV 72.5
